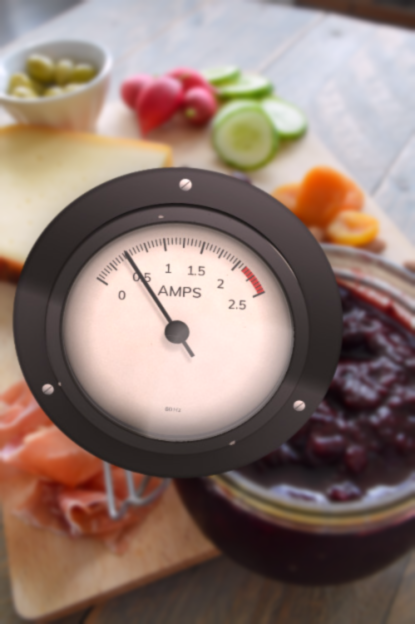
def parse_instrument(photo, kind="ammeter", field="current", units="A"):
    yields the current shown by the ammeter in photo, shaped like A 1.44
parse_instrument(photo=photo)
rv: A 0.5
